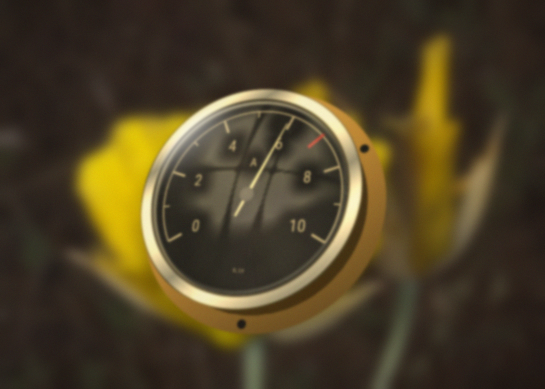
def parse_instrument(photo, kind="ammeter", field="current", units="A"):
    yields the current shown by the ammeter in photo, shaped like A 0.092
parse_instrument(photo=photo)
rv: A 6
